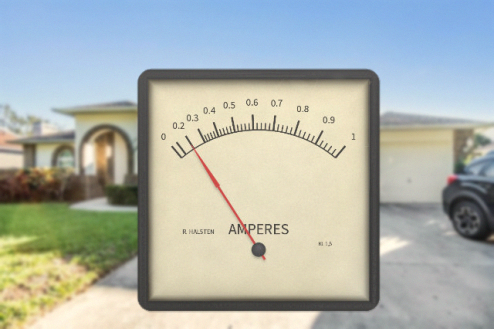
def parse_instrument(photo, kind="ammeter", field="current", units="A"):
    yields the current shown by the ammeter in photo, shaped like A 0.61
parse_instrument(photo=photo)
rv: A 0.2
